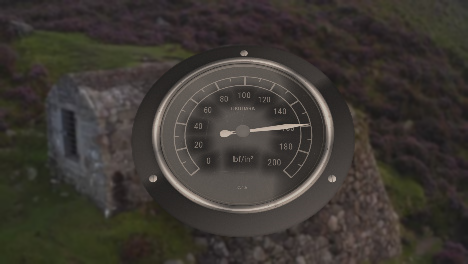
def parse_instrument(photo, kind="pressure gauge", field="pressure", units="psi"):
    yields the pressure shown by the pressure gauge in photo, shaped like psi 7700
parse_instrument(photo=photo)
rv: psi 160
